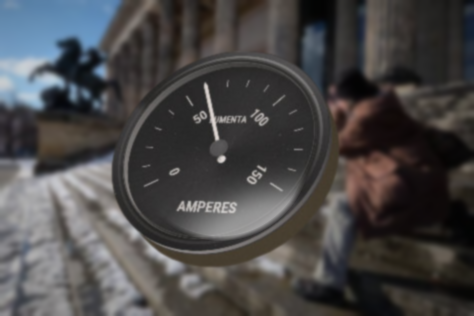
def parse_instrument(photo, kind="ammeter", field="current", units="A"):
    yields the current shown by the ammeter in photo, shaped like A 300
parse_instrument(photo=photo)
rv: A 60
